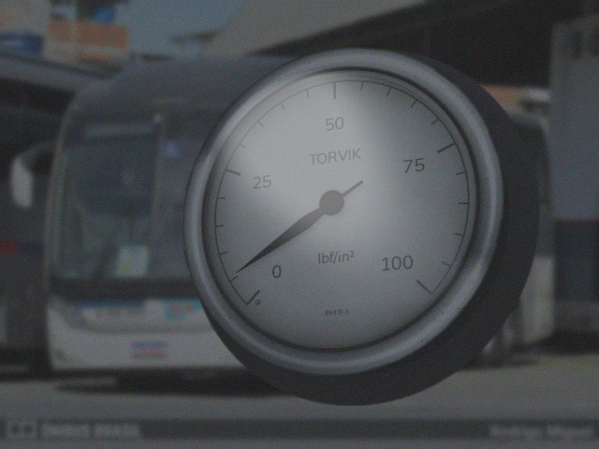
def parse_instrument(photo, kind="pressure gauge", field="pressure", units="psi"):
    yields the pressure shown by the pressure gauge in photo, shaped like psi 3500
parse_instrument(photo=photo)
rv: psi 5
